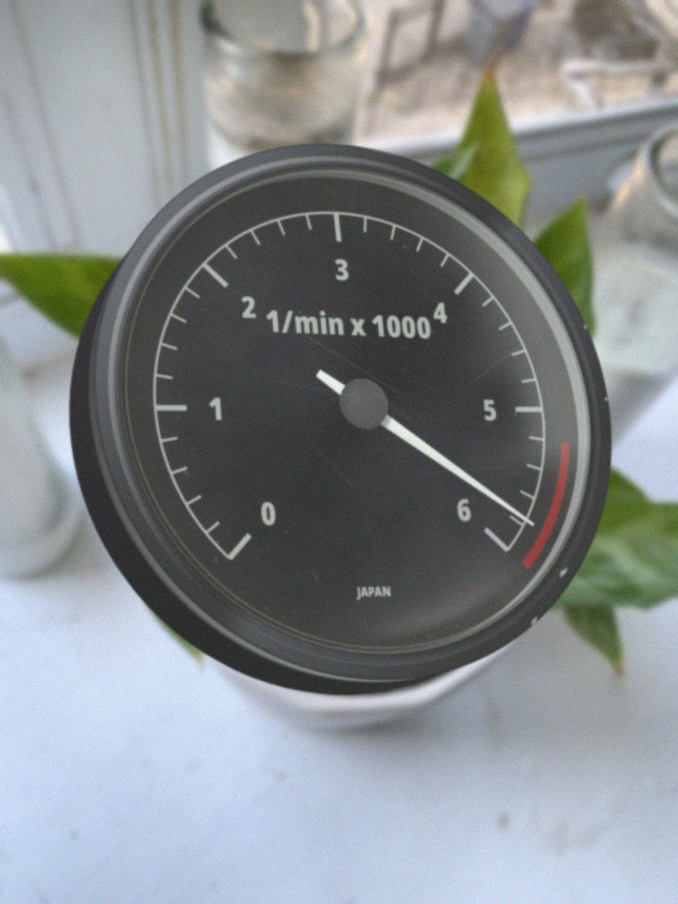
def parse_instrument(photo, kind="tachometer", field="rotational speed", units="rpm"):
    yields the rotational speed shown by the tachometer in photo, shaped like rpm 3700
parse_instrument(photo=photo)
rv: rpm 5800
